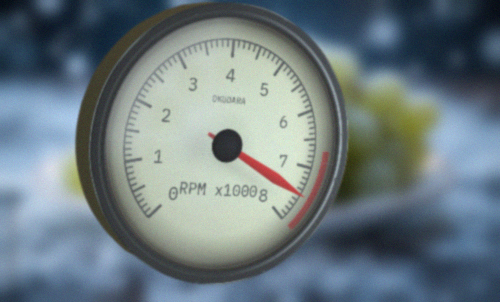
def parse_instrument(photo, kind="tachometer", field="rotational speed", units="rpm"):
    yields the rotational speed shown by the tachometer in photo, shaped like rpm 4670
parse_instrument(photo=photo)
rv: rpm 7500
